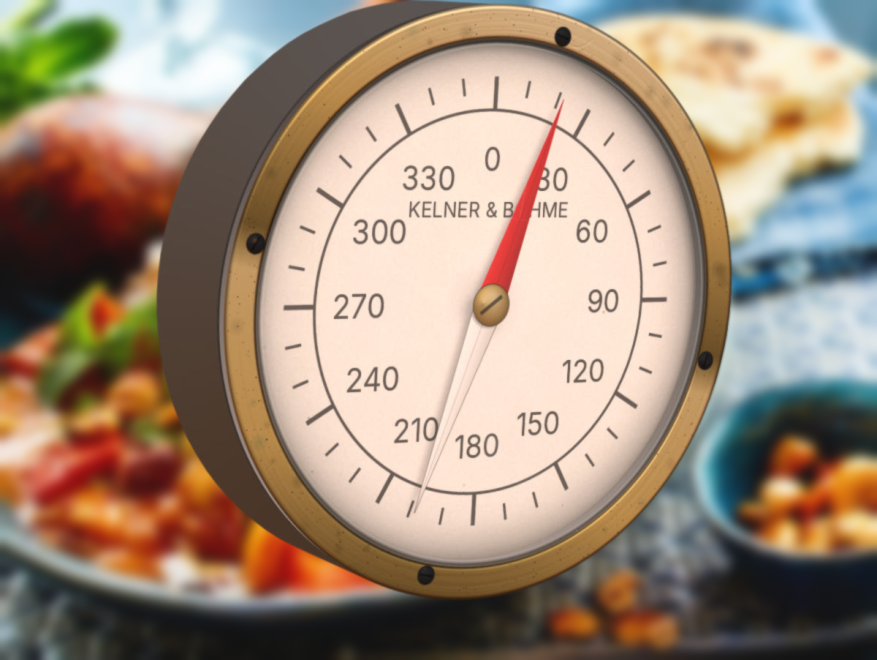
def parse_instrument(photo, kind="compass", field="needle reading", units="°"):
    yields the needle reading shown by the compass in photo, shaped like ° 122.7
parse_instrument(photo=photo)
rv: ° 20
